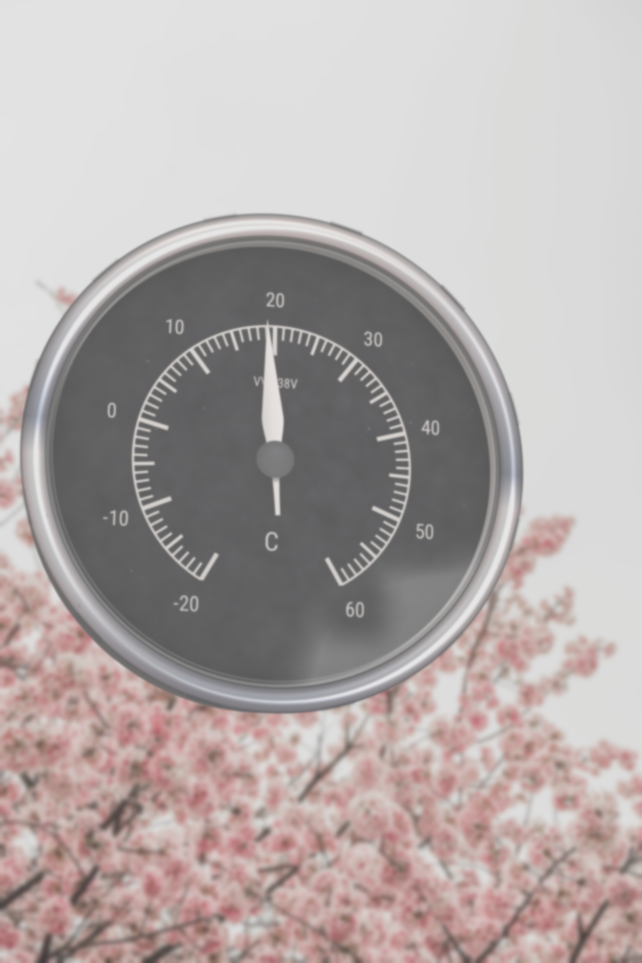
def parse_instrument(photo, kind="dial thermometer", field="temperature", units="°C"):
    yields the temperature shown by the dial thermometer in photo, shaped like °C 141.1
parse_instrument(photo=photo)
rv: °C 19
